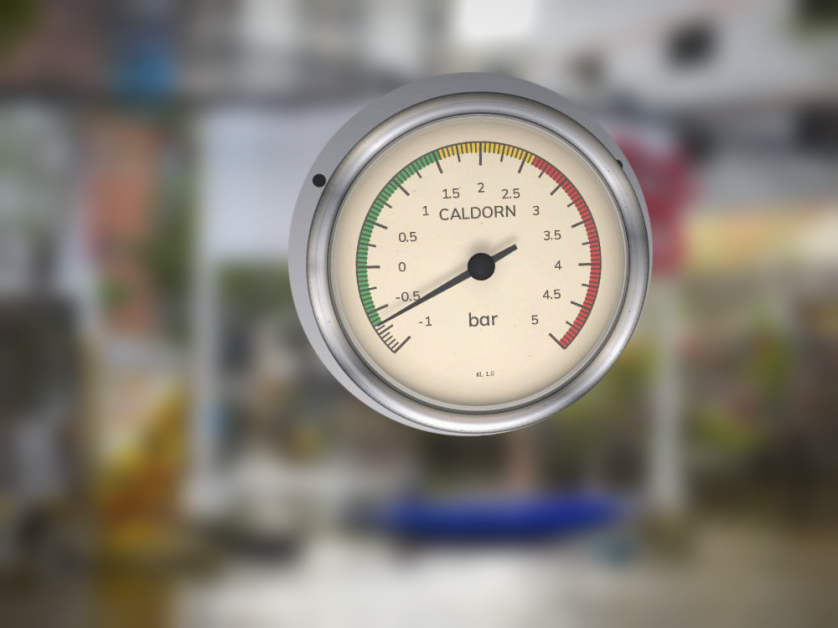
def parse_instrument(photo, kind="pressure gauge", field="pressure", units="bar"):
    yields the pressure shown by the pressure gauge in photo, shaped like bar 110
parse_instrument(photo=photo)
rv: bar -0.65
